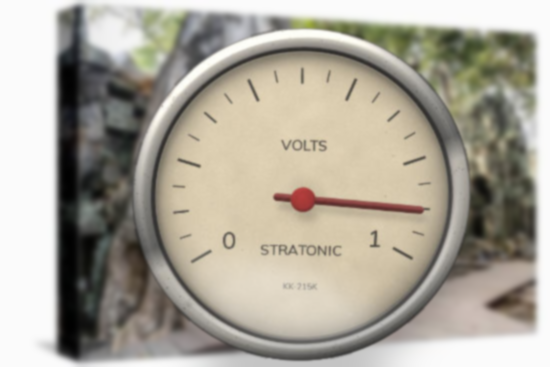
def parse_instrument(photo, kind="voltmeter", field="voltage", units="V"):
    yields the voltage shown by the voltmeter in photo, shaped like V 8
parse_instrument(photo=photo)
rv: V 0.9
